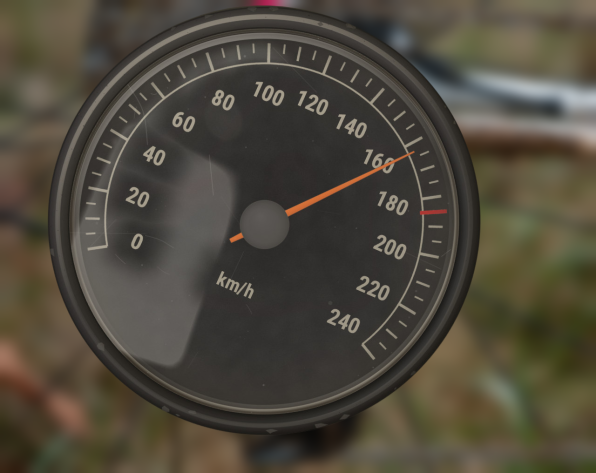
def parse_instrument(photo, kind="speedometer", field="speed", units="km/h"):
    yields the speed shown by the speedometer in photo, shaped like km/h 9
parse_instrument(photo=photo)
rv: km/h 162.5
